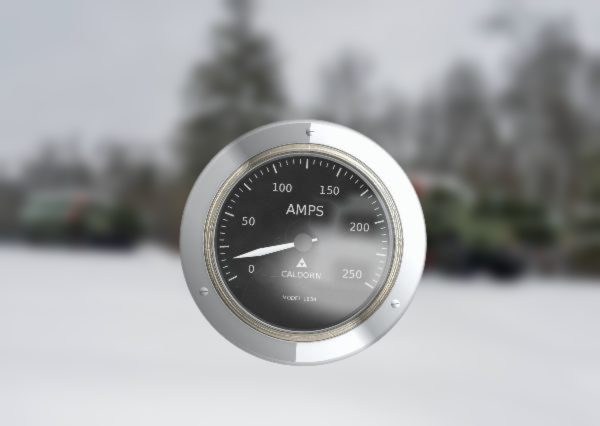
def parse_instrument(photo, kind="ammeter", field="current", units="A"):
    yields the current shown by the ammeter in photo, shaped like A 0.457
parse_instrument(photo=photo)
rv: A 15
